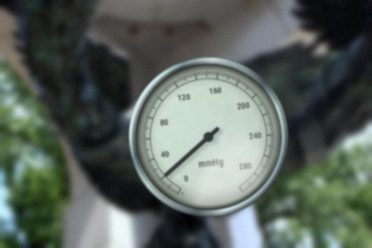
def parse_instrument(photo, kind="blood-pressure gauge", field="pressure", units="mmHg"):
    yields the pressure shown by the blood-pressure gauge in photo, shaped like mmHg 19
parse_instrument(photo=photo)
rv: mmHg 20
